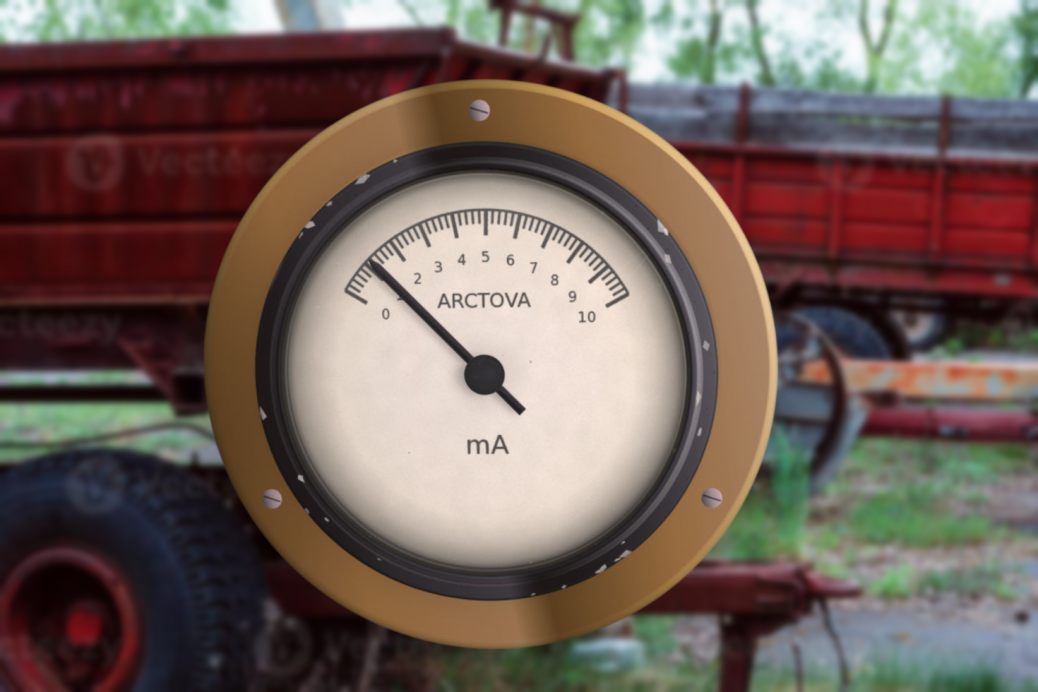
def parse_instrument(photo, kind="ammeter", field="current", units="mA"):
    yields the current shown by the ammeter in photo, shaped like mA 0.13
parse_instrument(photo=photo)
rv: mA 1.2
